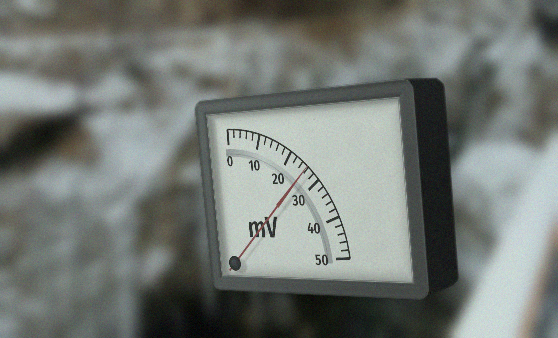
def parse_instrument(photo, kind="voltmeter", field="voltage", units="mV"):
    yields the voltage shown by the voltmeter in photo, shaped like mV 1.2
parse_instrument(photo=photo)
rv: mV 26
